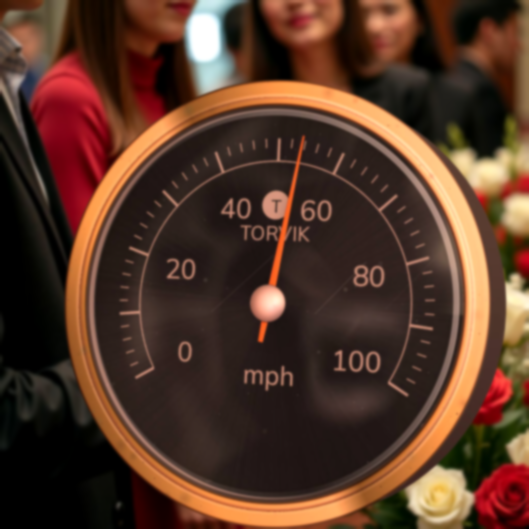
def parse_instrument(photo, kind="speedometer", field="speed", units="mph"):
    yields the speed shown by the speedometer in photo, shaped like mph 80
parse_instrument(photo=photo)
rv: mph 54
